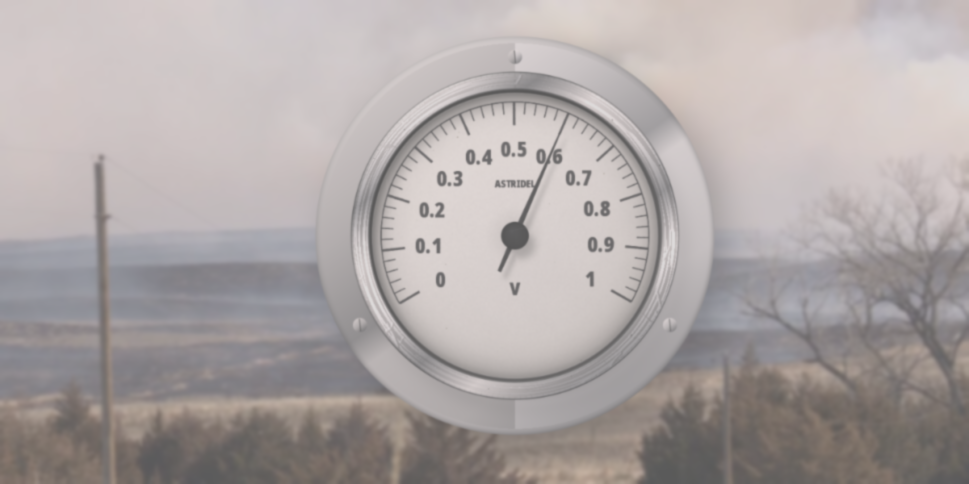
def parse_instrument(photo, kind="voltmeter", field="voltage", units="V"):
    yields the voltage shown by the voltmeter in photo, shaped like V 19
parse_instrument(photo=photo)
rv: V 0.6
